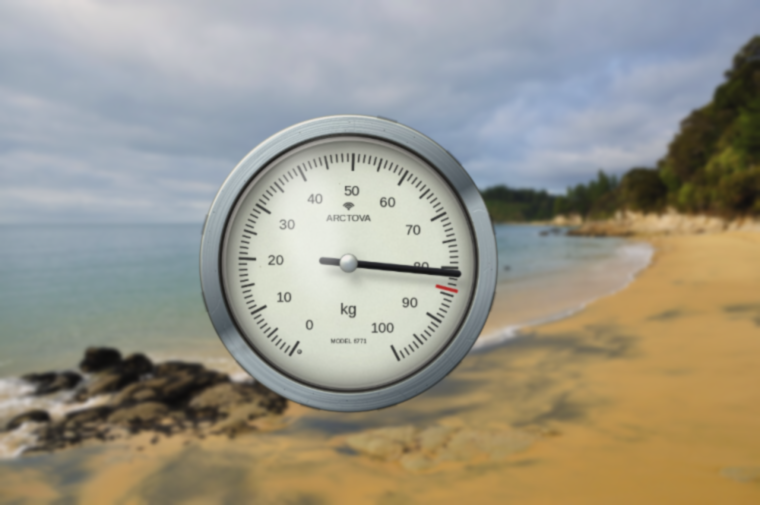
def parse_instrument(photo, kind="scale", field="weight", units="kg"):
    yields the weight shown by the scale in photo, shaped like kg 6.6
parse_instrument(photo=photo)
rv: kg 81
